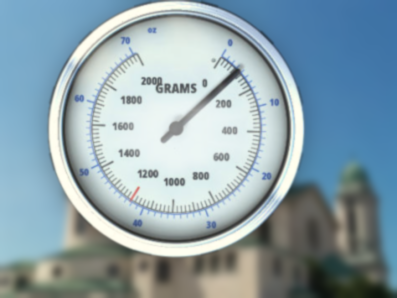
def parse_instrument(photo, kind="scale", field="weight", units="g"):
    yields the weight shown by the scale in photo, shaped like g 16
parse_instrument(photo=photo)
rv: g 100
